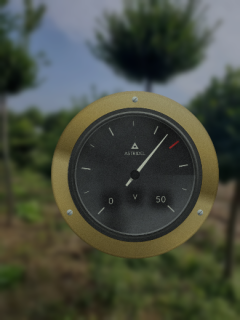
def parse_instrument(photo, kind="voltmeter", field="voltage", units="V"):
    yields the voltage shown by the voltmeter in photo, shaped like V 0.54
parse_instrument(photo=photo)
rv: V 32.5
